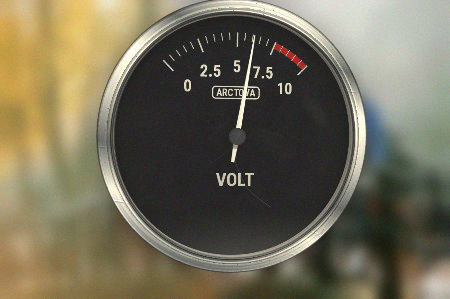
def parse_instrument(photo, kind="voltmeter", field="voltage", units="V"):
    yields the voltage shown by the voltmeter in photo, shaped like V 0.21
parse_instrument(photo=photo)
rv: V 6
